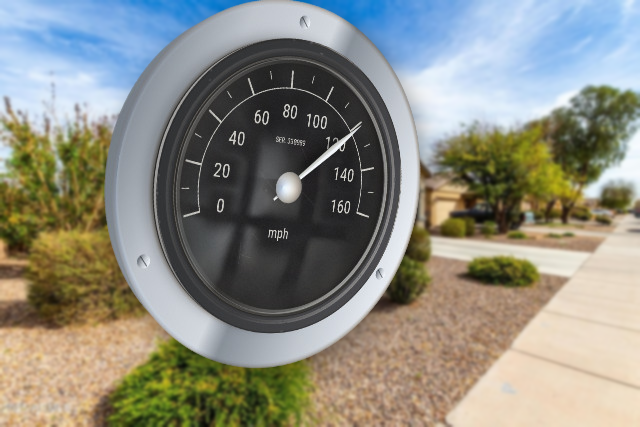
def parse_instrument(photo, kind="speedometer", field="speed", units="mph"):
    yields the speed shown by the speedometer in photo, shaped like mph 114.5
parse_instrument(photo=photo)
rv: mph 120
